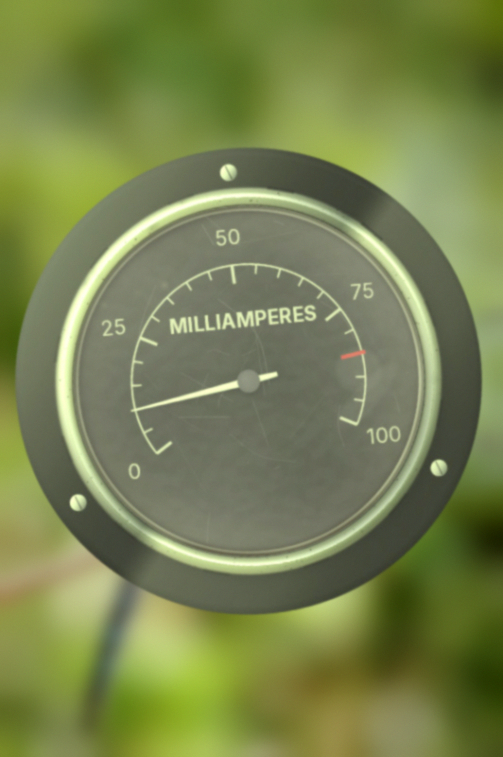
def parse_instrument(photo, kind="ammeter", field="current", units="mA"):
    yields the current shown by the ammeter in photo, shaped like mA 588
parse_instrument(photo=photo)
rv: mA 10
